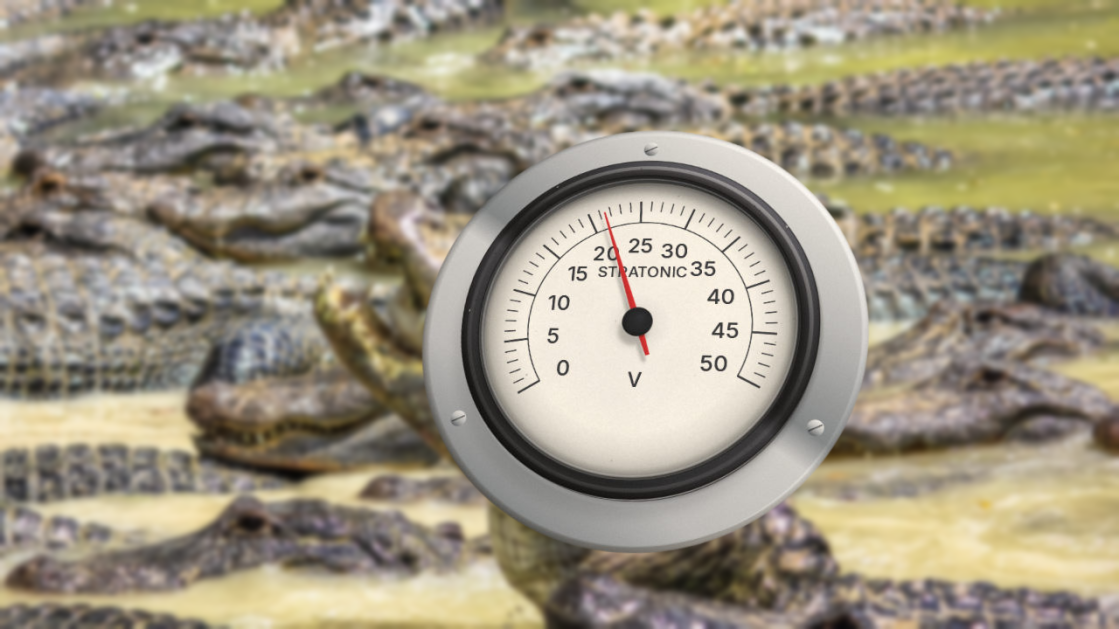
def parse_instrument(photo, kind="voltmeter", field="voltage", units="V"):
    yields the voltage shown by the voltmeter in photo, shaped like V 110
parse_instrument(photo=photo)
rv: V 21.5
